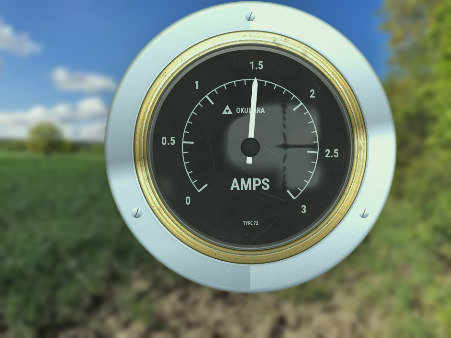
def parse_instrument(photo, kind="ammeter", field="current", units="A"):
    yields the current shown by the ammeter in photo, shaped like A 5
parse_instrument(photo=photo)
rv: A 1.5
